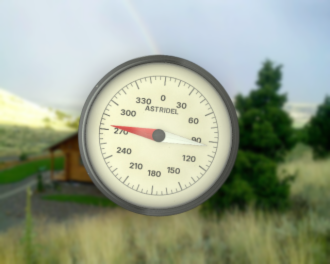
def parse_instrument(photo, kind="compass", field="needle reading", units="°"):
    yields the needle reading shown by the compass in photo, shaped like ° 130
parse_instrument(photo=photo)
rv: ° 275
